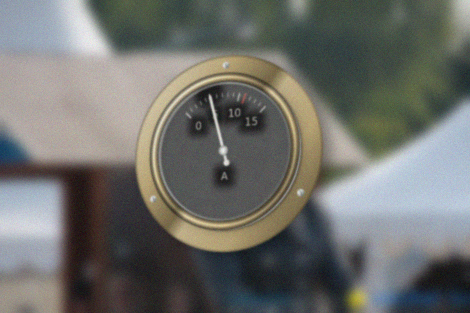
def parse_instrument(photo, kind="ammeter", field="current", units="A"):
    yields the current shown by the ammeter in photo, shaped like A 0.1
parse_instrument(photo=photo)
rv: A 5
